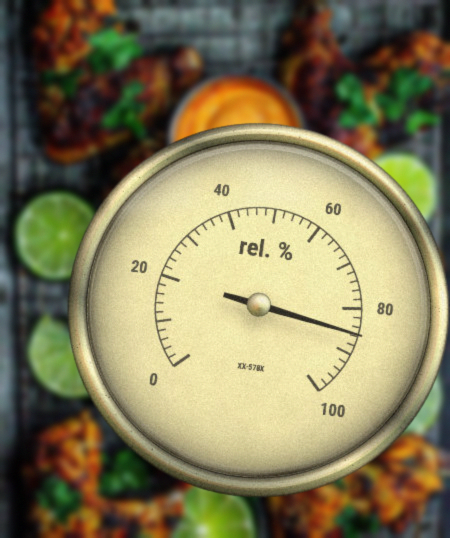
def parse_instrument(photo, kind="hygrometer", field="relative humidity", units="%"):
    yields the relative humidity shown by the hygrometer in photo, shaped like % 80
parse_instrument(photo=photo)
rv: % 86
